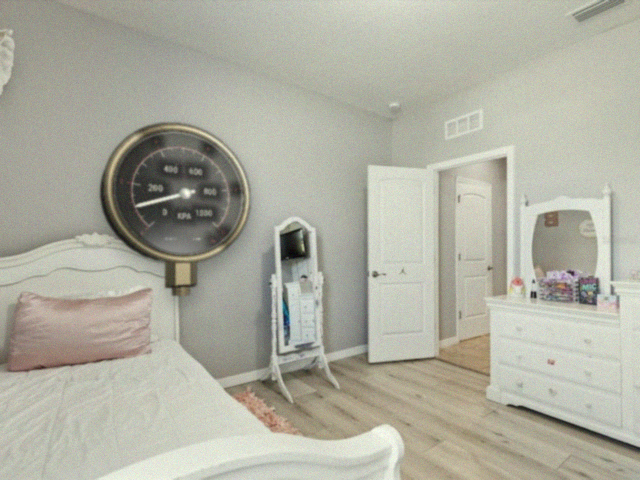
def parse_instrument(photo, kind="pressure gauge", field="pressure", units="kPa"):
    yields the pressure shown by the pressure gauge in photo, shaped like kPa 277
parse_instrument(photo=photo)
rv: kPa 100
